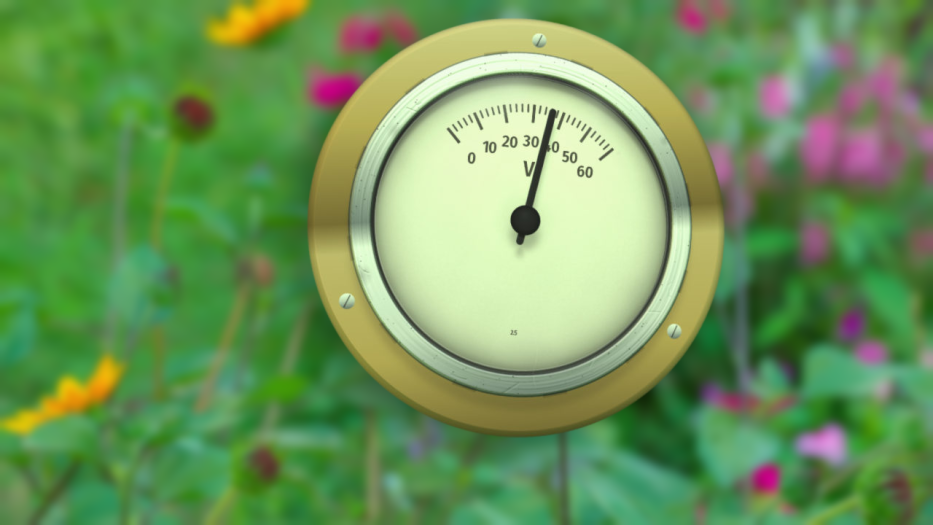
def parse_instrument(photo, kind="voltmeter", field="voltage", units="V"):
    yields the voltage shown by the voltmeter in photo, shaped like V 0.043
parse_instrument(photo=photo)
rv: V 36
